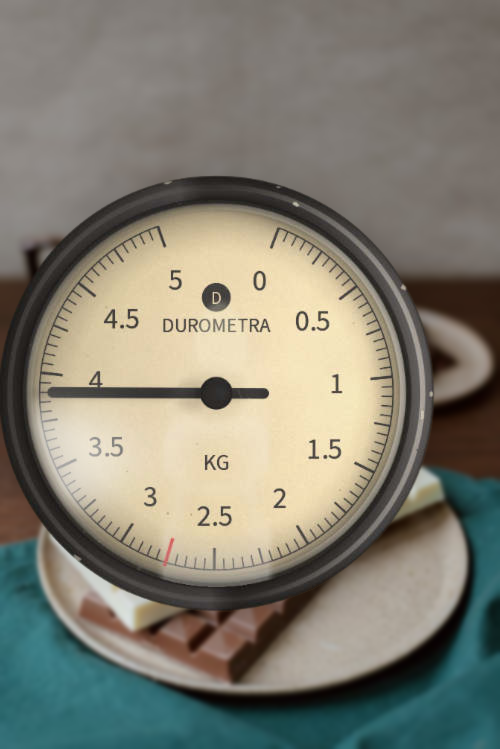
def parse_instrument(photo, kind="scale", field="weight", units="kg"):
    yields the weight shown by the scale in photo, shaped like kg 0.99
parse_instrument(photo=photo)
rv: kg 3.9
